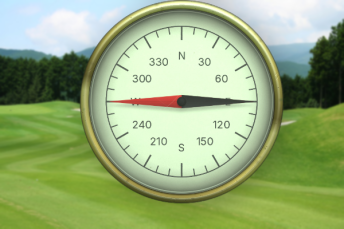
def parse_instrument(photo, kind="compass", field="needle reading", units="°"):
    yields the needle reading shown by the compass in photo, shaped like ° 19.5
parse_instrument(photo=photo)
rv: ° 270
